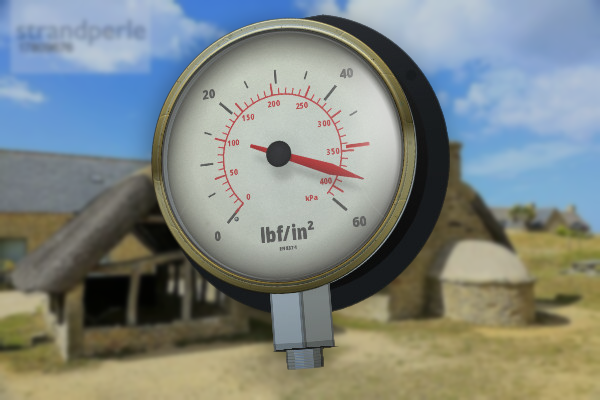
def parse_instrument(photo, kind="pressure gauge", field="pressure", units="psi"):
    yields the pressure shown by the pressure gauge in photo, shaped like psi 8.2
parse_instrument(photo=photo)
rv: psi 55
